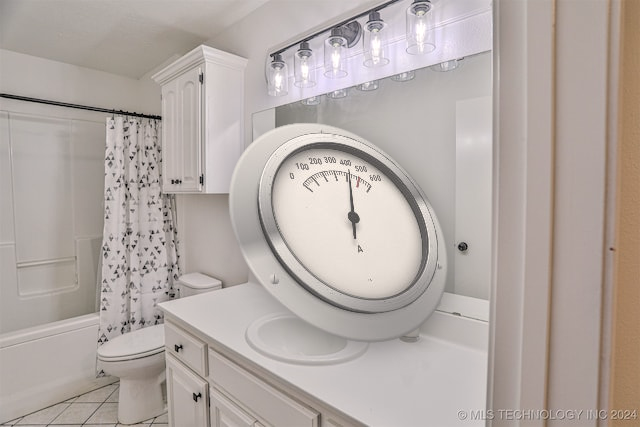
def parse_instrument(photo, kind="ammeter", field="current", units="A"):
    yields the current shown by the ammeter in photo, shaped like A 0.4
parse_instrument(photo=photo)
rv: A 400
